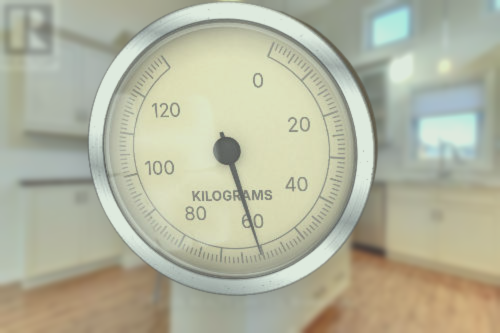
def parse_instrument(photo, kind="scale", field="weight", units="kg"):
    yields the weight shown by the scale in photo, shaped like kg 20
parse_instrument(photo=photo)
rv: kg 60
